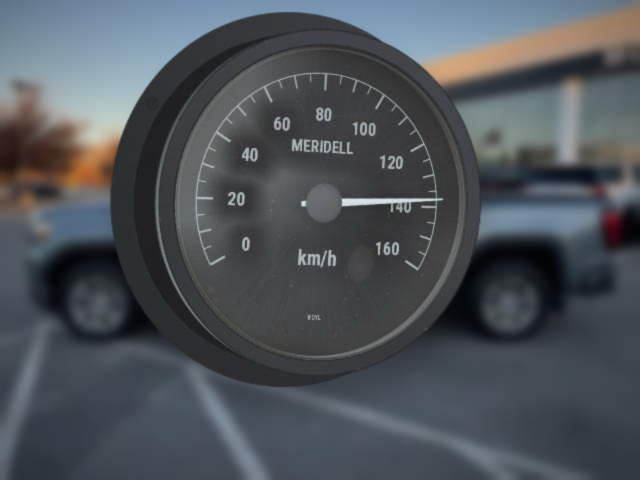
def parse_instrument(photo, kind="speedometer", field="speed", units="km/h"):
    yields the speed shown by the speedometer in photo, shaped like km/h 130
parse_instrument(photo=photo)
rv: km/h 137.5
